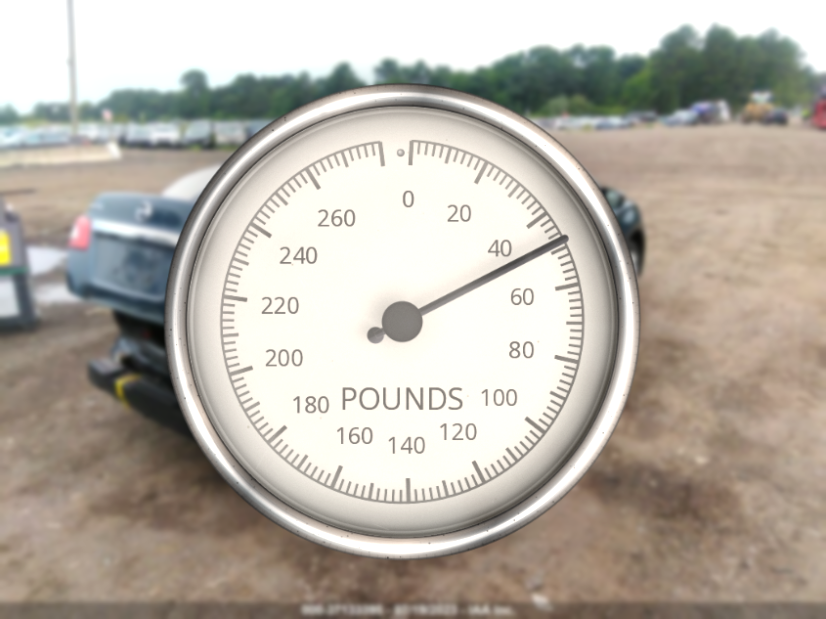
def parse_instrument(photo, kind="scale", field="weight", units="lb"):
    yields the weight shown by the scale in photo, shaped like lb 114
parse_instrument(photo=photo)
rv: lb 48
